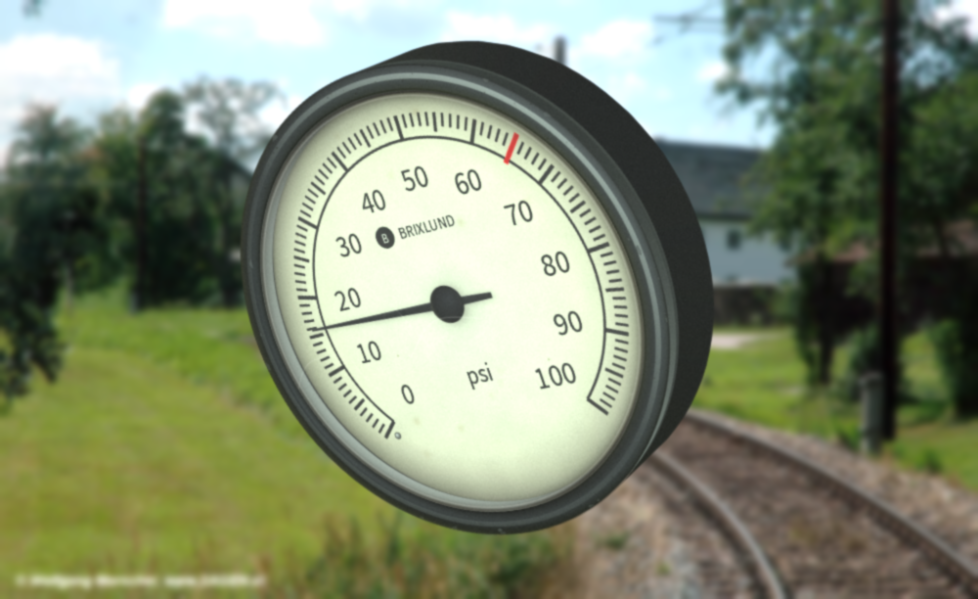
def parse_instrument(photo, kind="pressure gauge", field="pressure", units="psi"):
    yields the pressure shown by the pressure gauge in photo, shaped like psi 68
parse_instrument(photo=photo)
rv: psi 16
